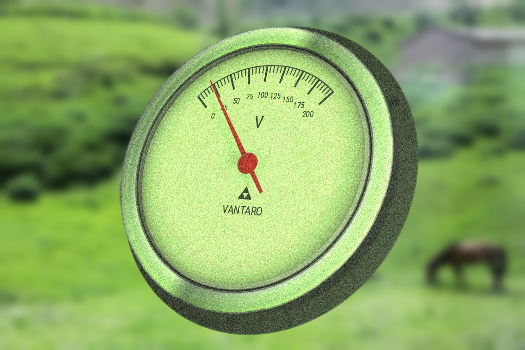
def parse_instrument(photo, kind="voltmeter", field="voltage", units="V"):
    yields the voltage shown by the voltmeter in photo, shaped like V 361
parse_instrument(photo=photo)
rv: V 25
